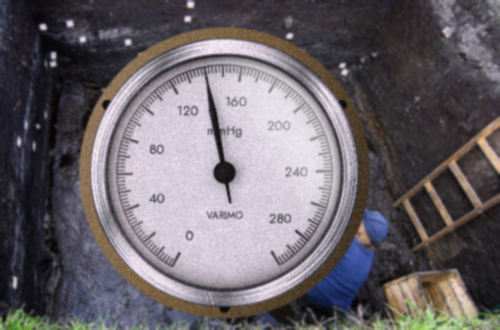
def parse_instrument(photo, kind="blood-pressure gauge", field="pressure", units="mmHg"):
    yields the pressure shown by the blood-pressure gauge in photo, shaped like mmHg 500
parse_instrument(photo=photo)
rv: mmHg 140
